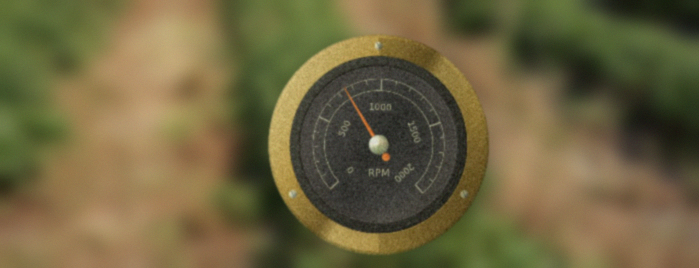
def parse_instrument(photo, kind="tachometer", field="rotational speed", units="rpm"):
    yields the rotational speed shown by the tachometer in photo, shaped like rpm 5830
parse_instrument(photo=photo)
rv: rpm 750
